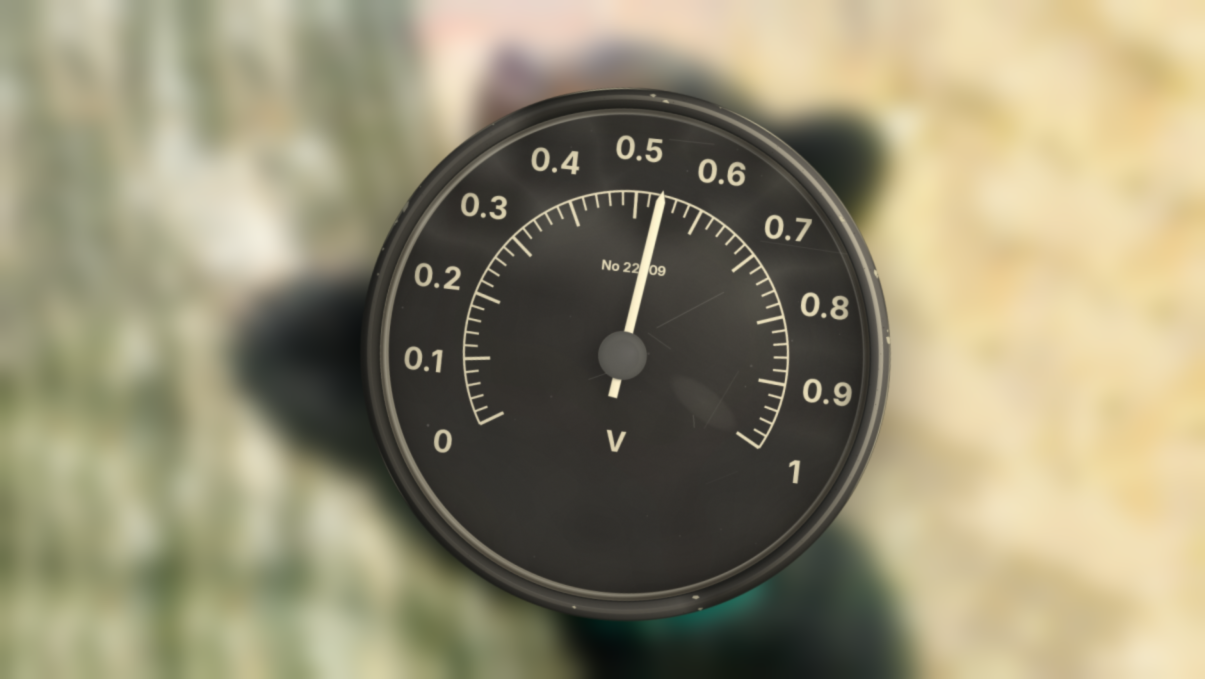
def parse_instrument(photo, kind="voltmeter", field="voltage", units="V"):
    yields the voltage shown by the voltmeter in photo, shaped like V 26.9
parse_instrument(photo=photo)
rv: V 0.54
